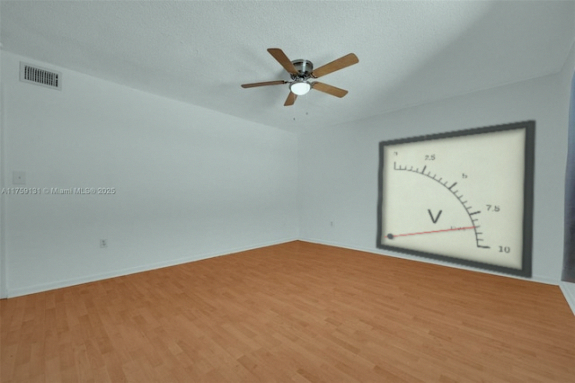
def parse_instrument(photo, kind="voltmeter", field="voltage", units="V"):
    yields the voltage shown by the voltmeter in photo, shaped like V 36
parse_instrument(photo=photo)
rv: V 8.5
